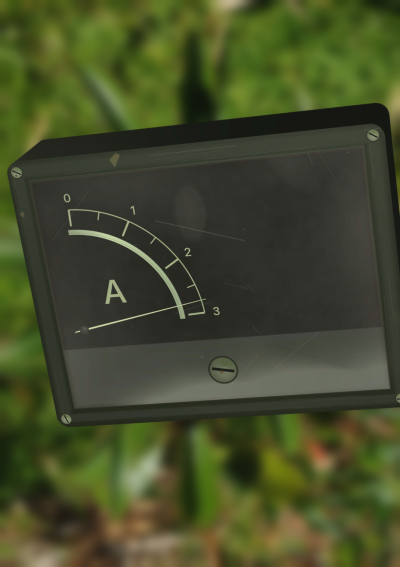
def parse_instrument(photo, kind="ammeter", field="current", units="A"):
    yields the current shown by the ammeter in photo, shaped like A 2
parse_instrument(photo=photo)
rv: A 2.75
